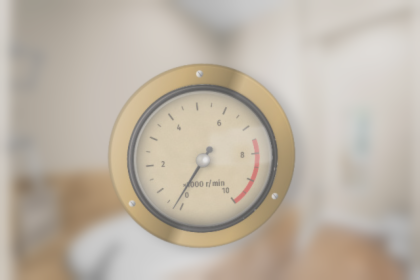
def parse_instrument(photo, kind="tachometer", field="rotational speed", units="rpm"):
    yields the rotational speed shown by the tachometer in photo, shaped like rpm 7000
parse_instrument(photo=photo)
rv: rpm 250
